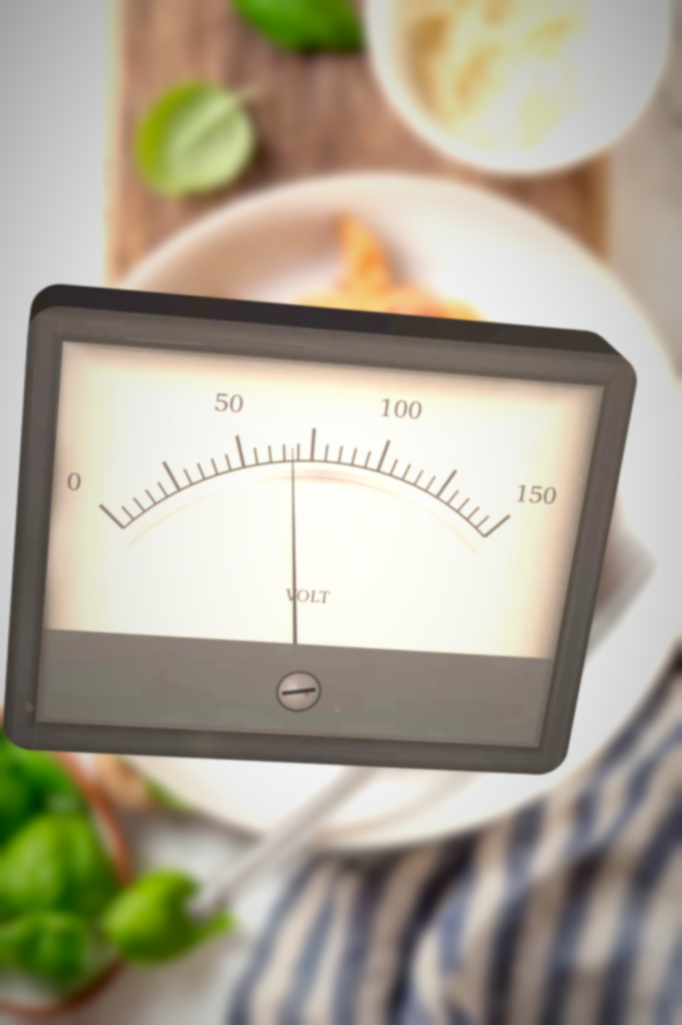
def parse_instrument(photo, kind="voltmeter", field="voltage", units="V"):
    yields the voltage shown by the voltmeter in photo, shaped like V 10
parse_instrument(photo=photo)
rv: V 67.5
